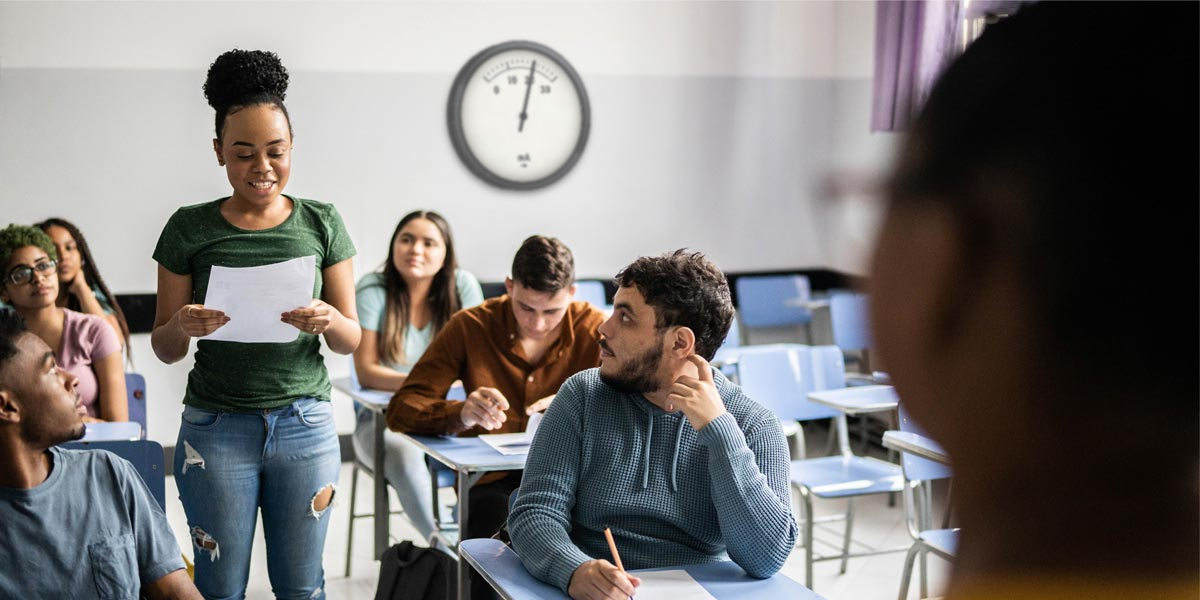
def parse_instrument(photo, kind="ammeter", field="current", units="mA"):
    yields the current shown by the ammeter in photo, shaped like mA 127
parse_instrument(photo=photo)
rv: mA 20
